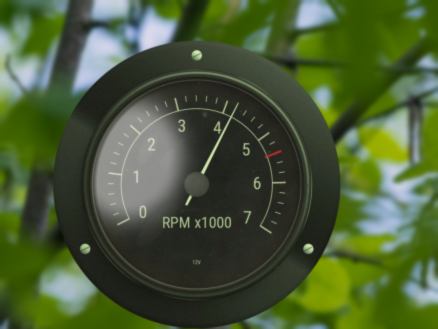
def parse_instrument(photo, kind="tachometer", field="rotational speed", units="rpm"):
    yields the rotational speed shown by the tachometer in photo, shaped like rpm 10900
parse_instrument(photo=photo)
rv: rpm 4200
